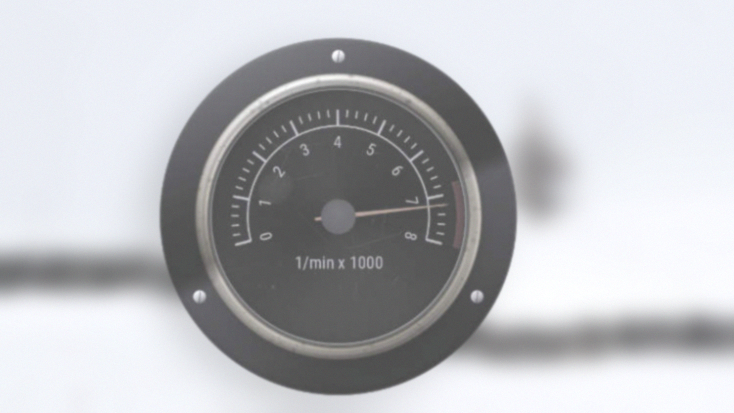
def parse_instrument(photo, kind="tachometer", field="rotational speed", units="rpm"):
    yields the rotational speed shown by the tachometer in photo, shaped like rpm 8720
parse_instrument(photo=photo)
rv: rpm 7200
